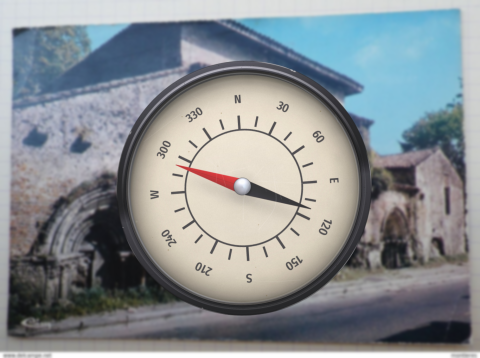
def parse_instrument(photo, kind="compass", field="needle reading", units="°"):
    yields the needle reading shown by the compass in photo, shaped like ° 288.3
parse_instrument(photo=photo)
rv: ° 292.5
